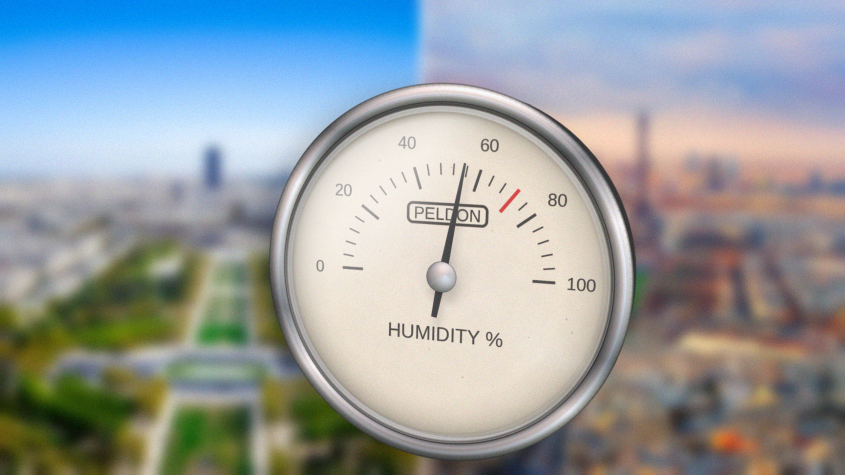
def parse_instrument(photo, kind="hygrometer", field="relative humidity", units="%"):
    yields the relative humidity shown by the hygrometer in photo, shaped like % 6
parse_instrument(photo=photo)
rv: % 56
